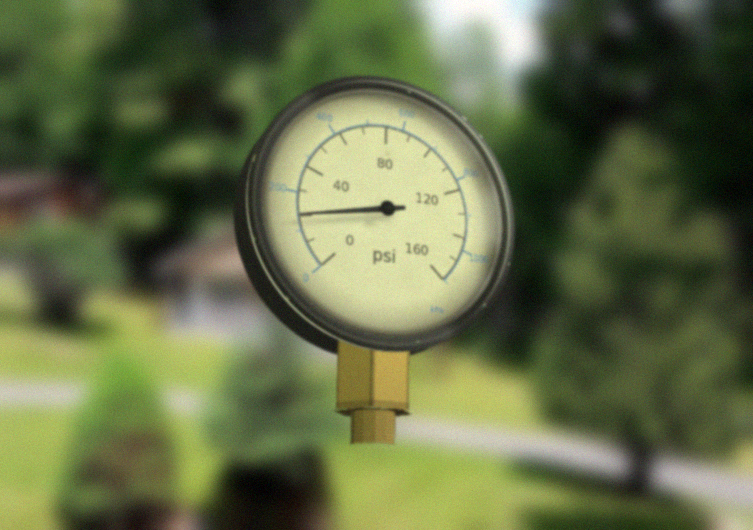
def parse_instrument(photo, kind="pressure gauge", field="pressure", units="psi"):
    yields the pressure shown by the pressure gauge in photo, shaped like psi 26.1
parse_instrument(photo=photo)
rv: psi 20
